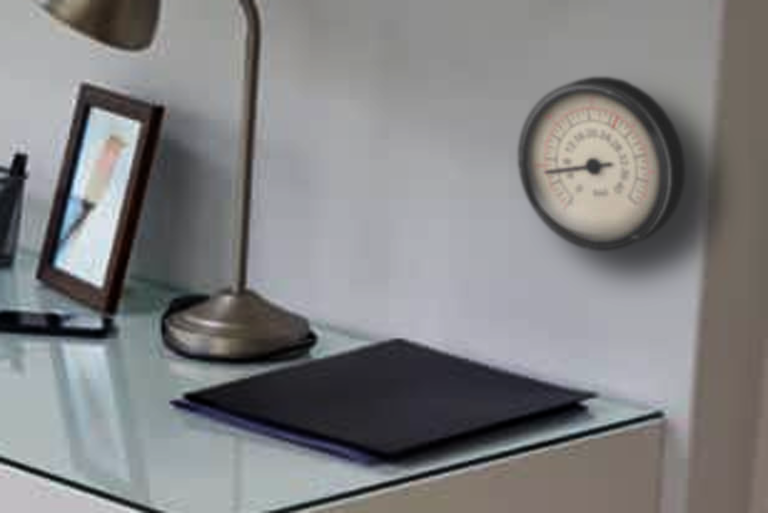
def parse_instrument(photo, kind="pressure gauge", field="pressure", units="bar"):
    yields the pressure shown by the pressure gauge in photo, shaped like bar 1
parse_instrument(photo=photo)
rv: bar 6
